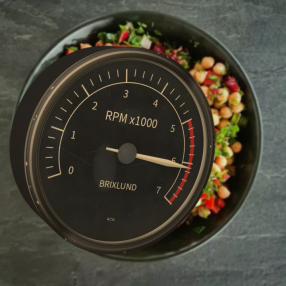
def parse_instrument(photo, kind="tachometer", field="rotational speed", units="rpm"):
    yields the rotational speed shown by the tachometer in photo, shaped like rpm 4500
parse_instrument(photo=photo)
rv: rpm 6100
